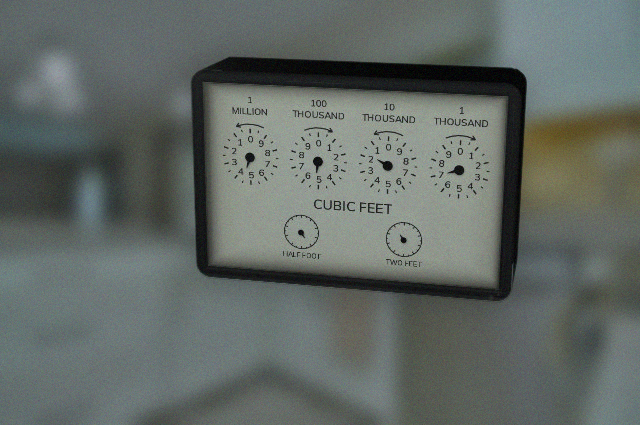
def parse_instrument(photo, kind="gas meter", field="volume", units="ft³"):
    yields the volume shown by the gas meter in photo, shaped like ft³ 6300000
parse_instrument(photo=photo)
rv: ft³ 451700
